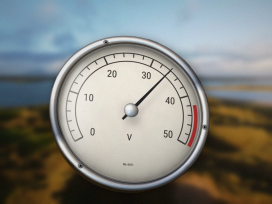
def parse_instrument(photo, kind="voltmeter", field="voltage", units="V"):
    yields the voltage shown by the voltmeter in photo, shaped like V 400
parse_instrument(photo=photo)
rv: V 34
